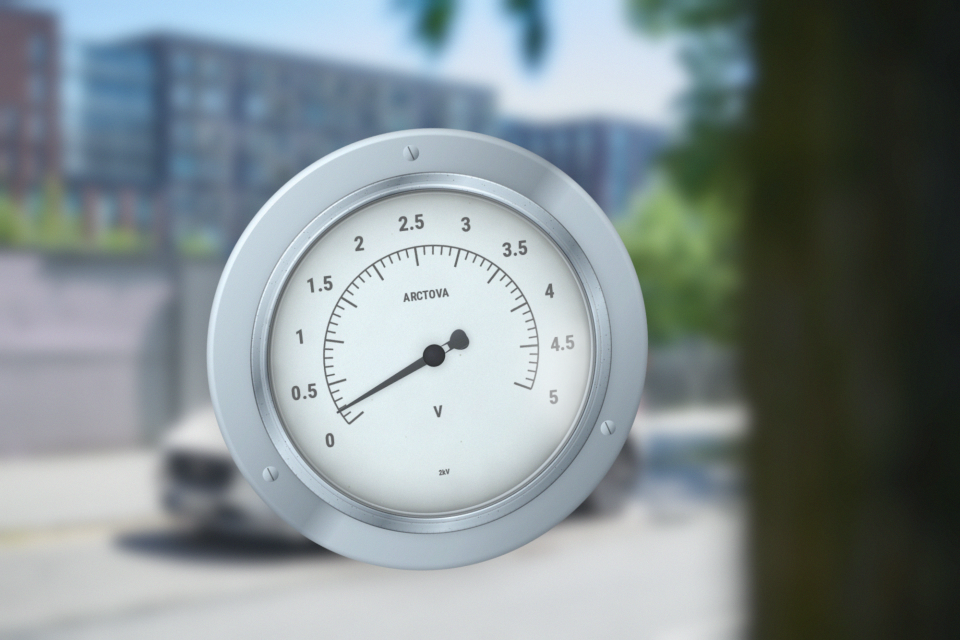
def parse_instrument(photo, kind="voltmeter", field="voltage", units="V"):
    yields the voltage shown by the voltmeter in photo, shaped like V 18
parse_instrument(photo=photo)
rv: V 0.2
